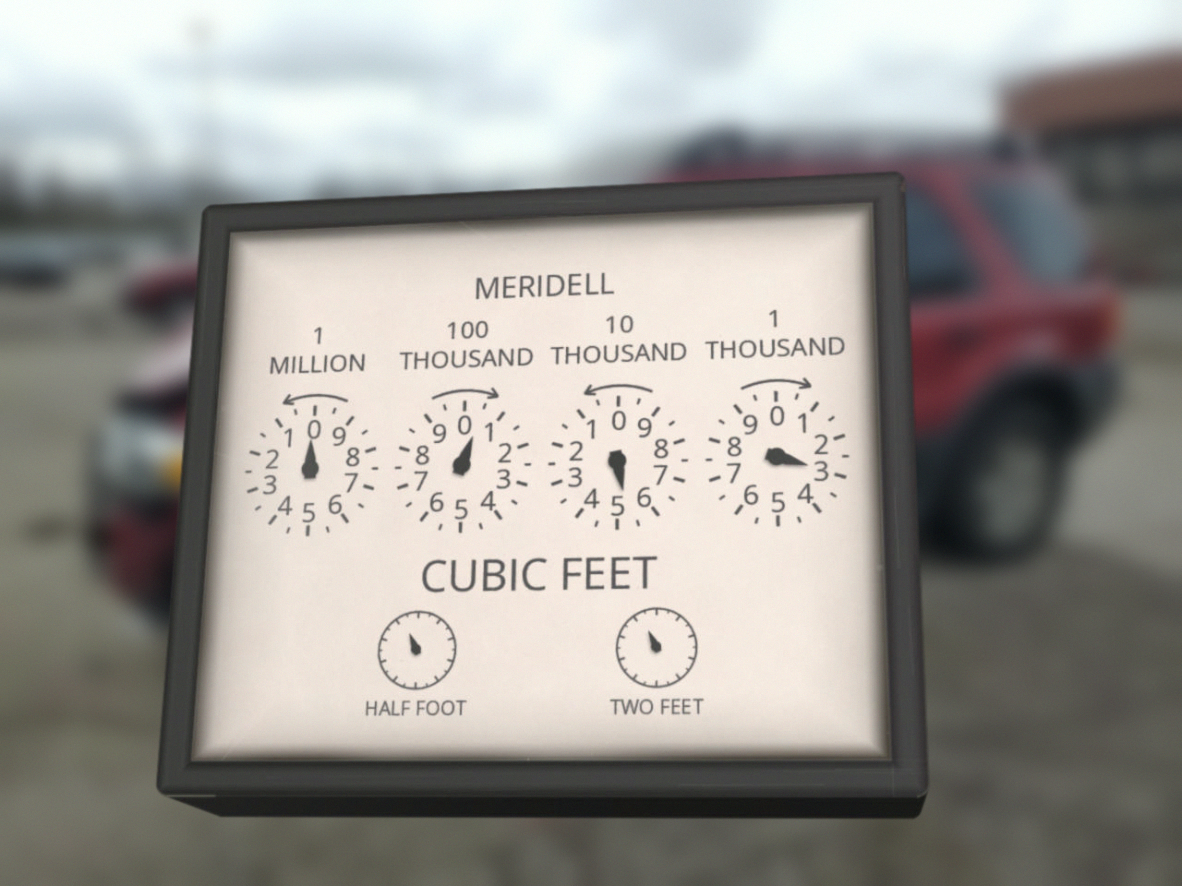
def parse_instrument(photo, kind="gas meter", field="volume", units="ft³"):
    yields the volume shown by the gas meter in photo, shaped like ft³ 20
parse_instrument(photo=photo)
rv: ft³ 5300
